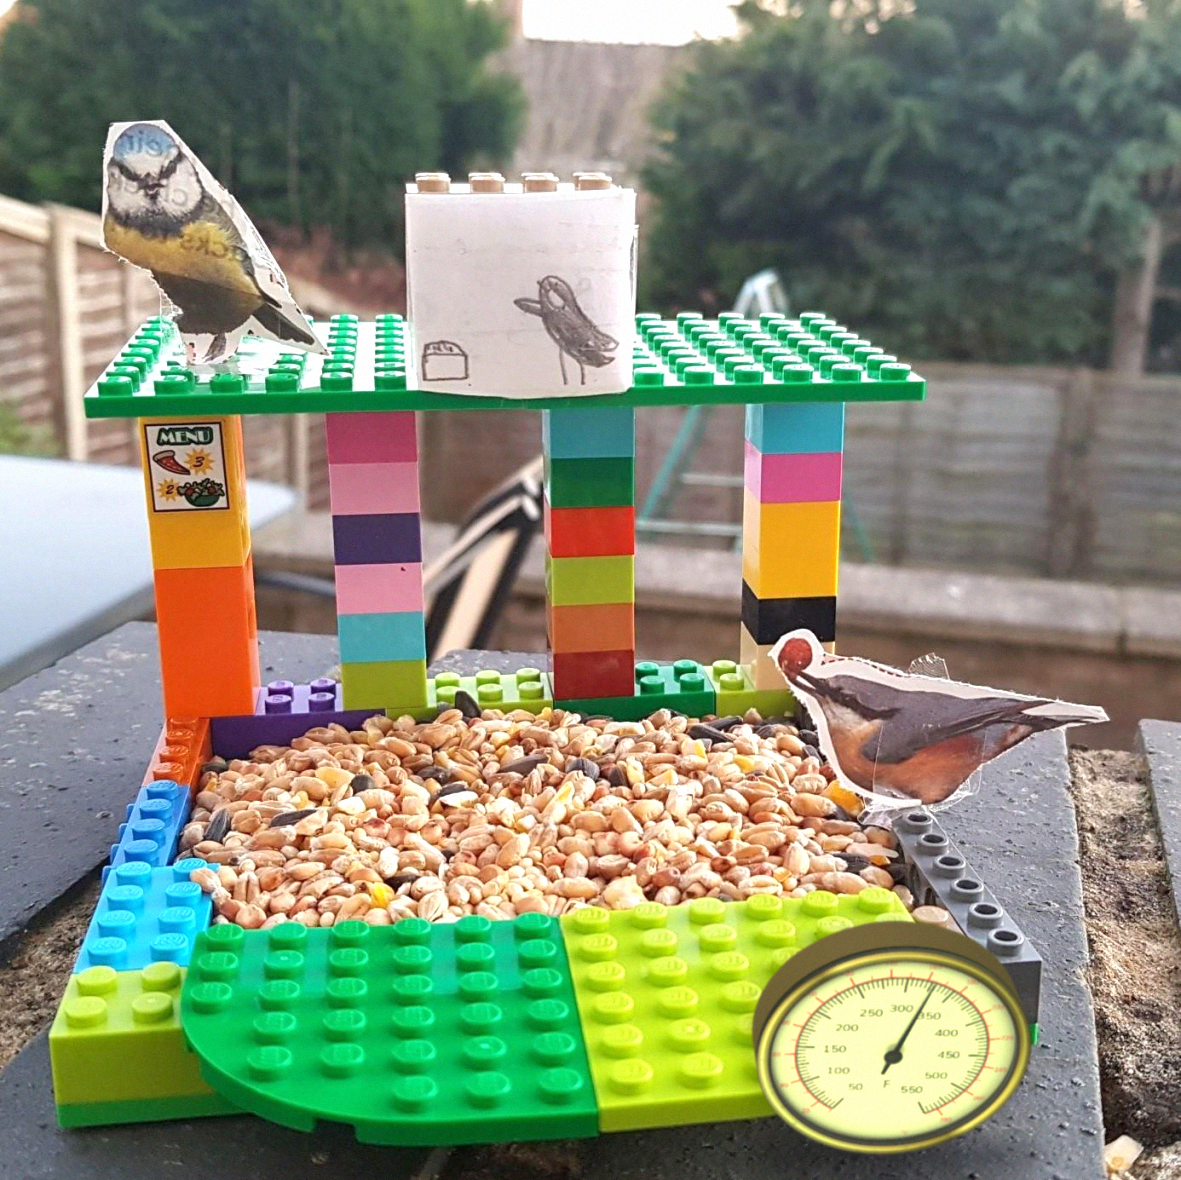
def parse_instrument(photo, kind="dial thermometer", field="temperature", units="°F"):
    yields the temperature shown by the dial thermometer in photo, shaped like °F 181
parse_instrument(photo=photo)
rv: °F 325
